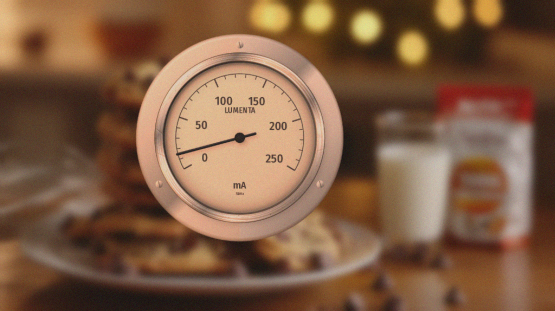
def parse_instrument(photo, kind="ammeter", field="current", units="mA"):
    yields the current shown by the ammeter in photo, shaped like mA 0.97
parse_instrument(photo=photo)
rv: mA 15
